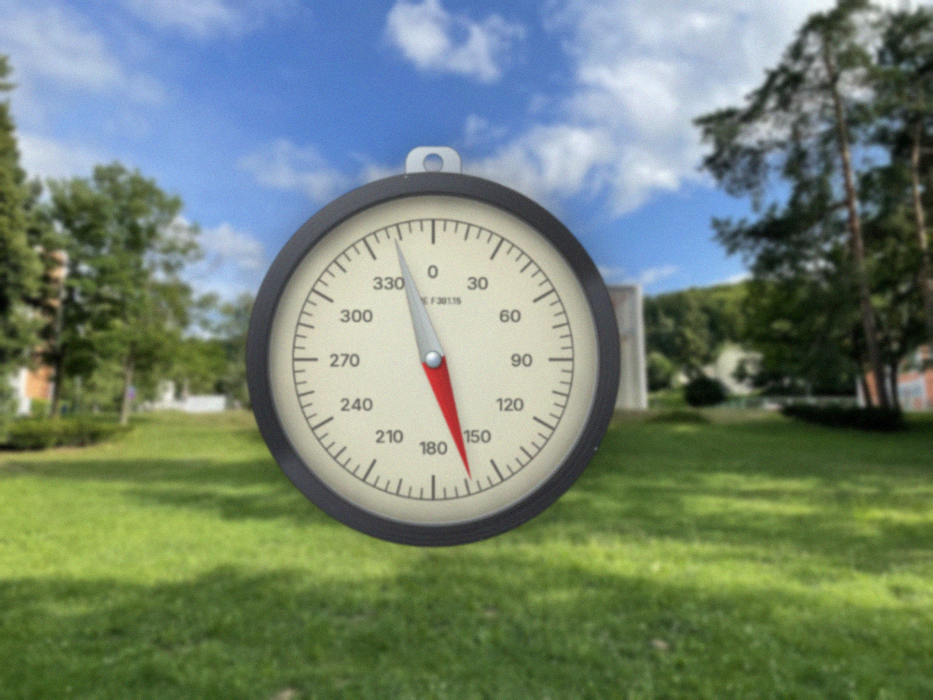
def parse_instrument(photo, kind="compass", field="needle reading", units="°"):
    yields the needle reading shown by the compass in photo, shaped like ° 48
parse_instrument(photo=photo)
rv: ° 162.5
